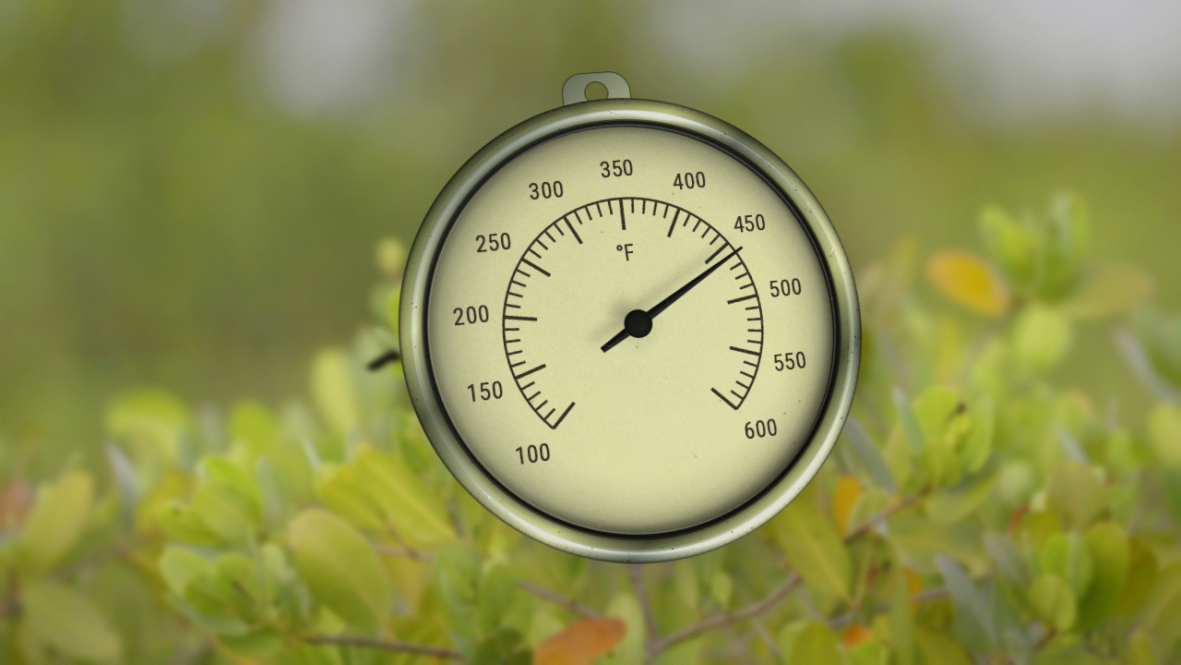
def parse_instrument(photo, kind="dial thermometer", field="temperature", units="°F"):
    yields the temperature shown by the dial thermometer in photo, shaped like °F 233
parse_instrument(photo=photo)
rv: °F 460
